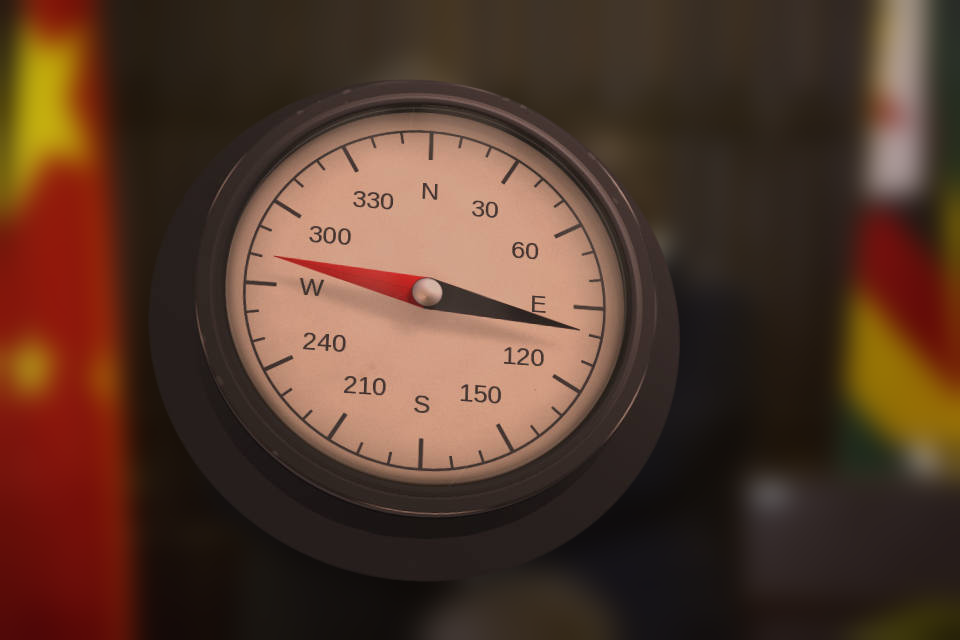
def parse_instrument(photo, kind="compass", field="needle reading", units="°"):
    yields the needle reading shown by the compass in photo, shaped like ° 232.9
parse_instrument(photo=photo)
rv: ° 280
